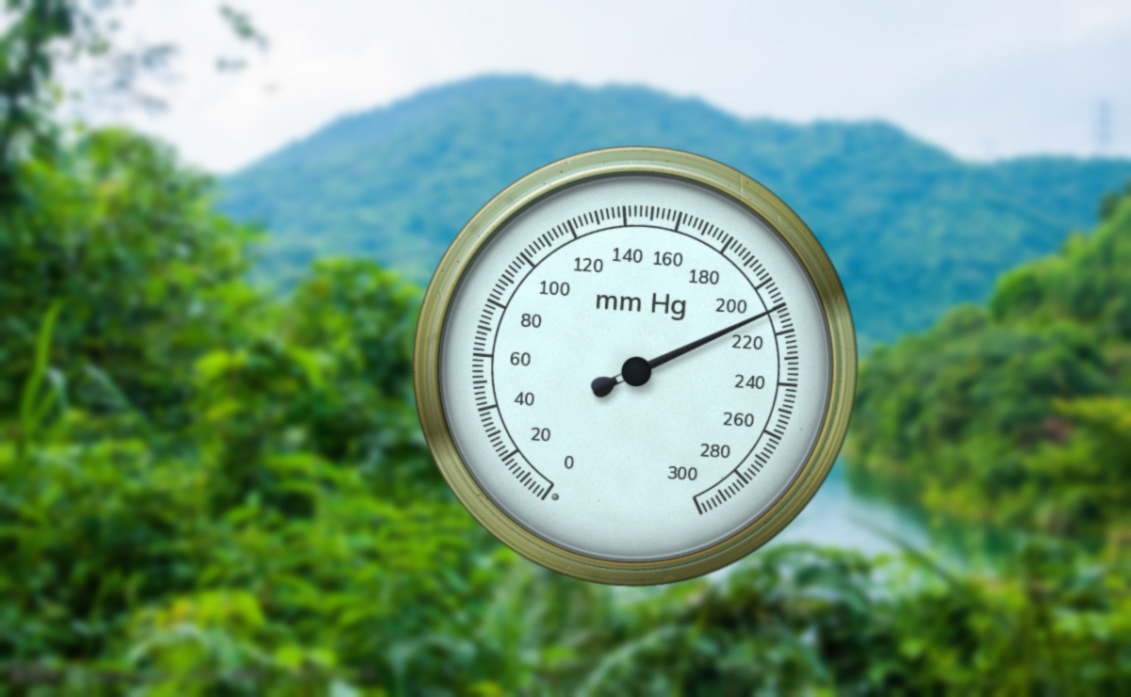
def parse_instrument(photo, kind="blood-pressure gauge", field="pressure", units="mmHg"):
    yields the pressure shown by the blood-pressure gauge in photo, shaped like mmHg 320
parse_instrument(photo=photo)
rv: mmHg 210
